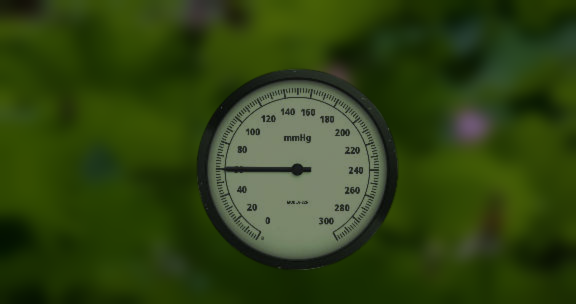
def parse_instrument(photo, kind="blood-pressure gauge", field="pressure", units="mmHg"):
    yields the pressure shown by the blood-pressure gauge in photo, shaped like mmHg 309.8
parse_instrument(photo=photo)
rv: mmHg 60
